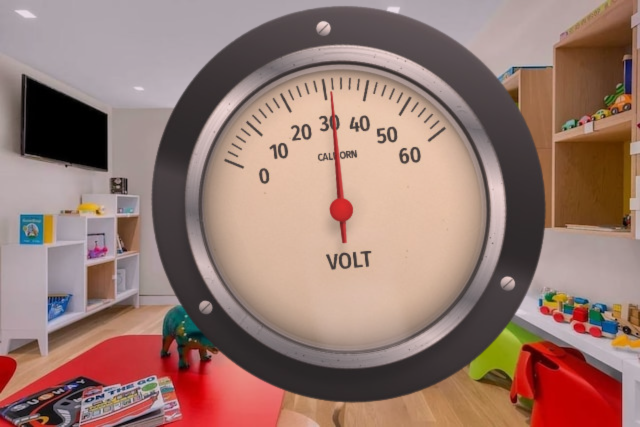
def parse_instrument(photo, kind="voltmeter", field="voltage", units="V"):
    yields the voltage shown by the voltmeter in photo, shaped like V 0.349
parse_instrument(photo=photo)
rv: V 32
